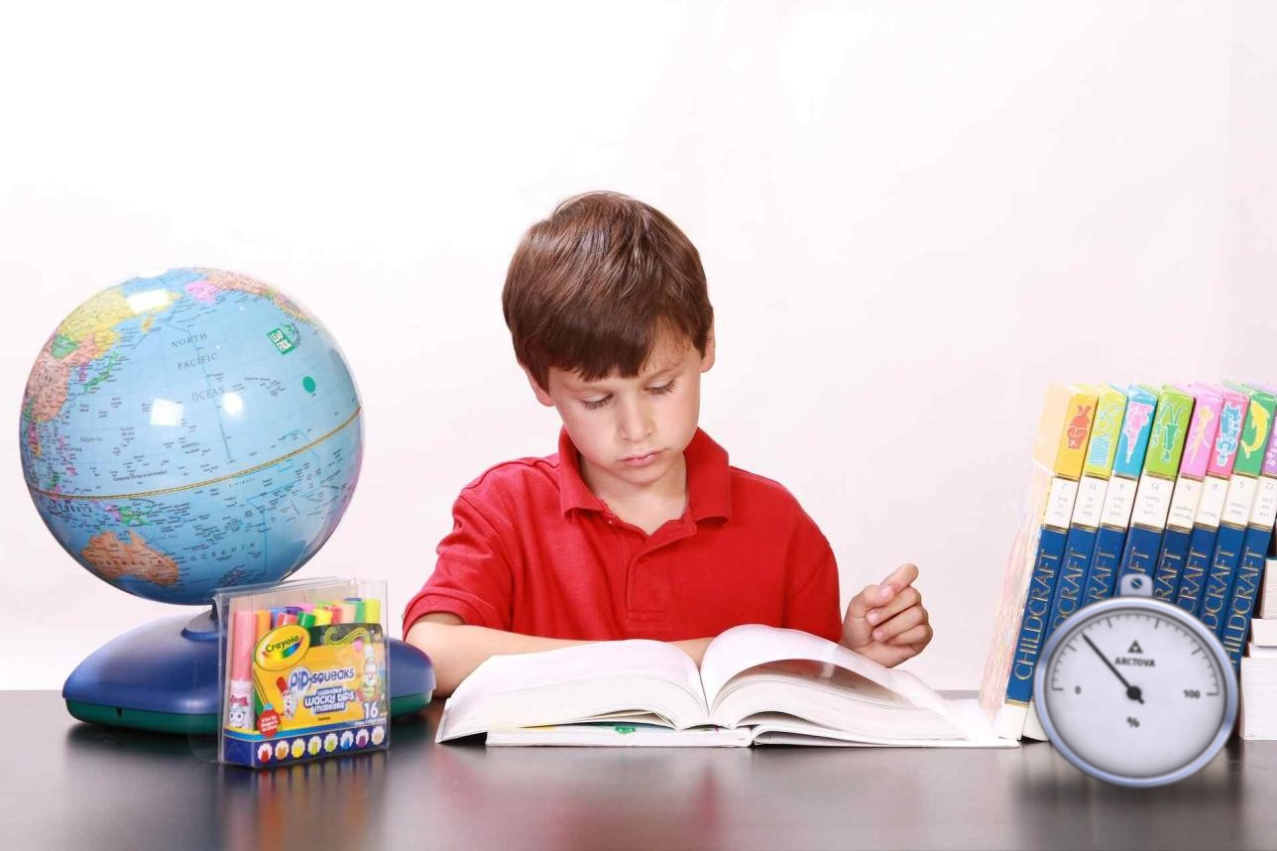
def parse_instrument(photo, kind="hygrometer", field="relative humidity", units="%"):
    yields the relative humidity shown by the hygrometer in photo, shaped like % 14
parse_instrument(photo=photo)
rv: % 28
